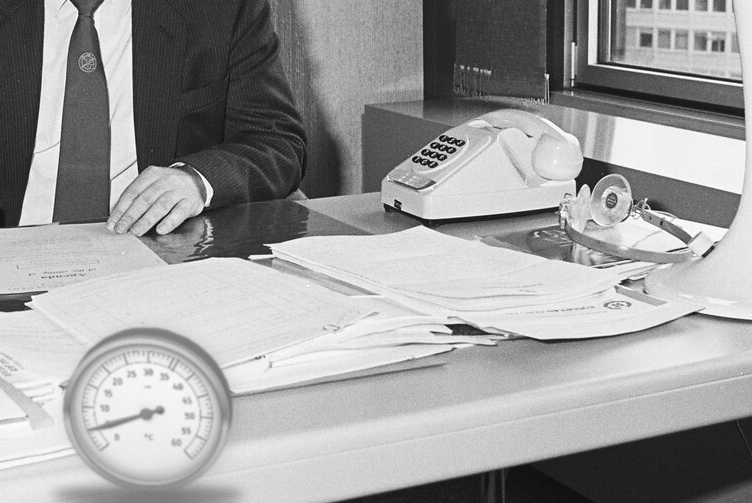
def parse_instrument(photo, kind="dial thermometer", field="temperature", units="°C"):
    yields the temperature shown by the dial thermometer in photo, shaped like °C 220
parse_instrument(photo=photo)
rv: °C 5
